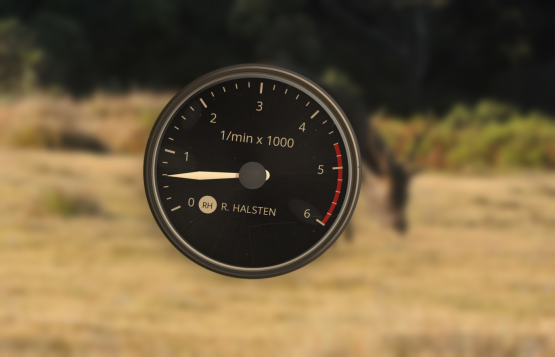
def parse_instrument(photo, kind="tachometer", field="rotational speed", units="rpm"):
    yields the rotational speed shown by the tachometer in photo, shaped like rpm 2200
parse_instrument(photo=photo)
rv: rpm 600
